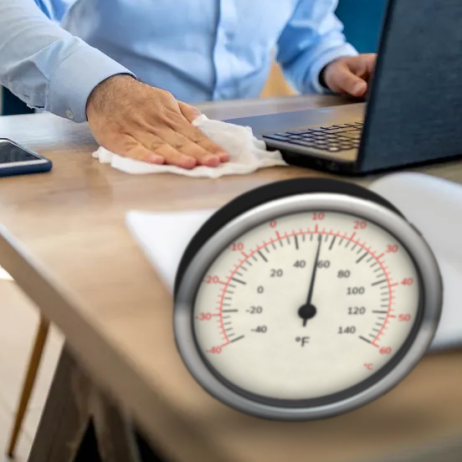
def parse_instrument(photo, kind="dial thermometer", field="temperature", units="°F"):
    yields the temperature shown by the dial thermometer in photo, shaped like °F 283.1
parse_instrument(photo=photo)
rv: °F 52
